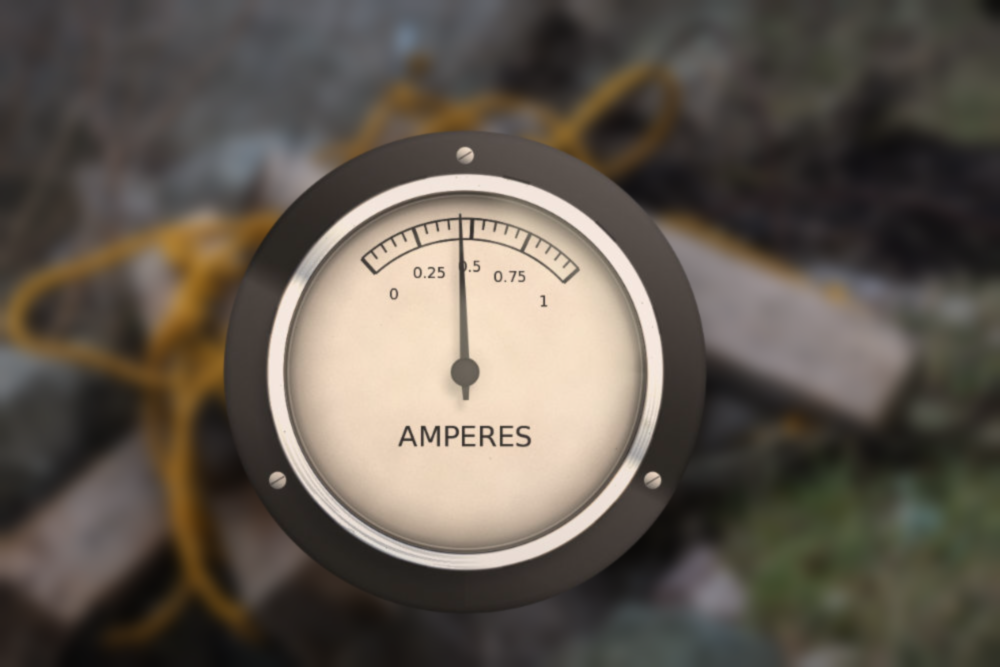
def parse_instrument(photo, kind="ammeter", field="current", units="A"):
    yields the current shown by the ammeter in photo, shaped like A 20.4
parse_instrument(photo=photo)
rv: A 0.45
